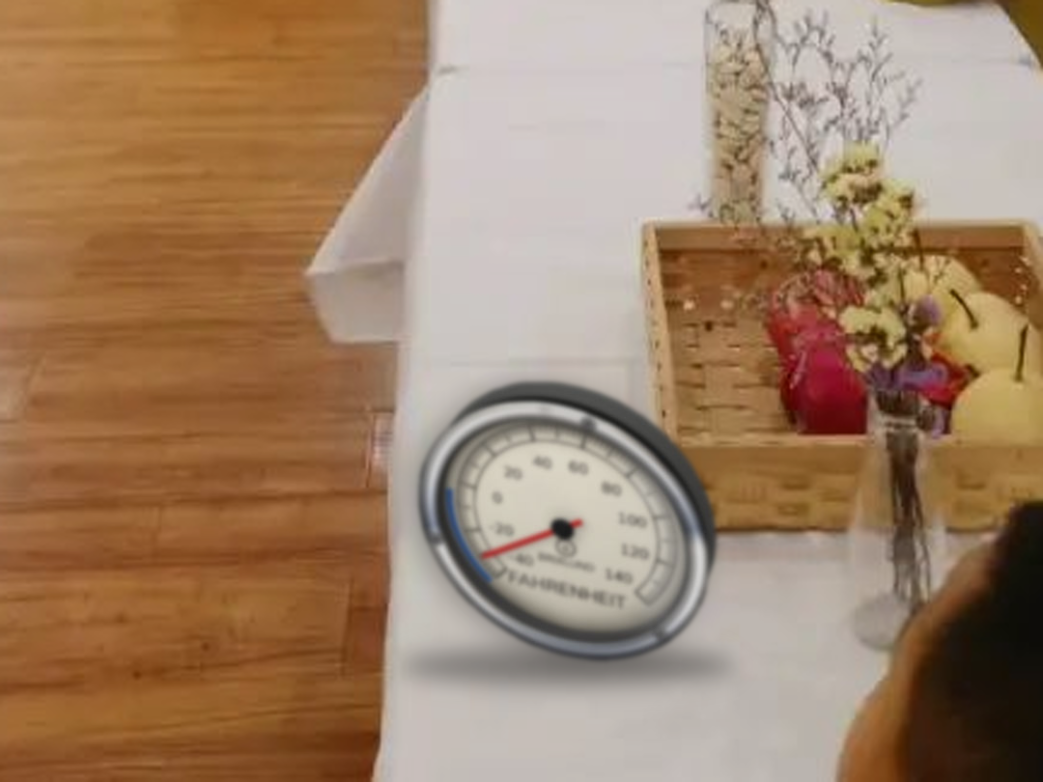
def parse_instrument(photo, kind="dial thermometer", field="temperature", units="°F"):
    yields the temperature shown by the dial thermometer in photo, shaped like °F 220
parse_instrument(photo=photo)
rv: °F -30
